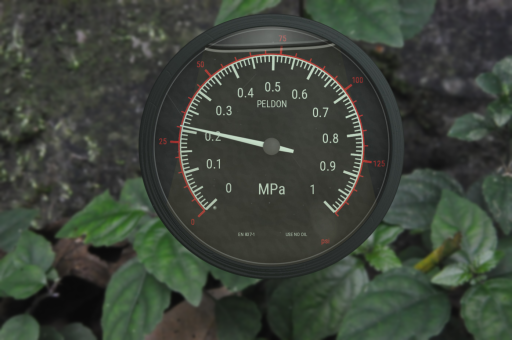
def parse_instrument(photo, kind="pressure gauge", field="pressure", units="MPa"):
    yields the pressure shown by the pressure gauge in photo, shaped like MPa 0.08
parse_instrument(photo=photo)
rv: MPa 0.21
